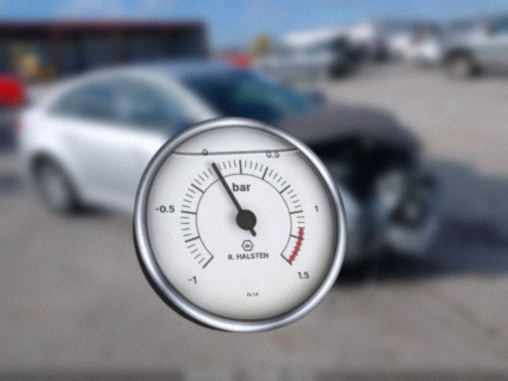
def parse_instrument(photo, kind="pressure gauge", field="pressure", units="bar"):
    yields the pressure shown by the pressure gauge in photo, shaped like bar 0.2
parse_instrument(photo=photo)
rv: bar 0
